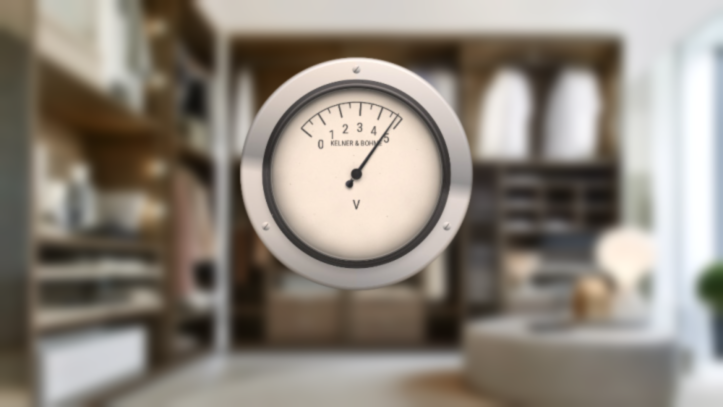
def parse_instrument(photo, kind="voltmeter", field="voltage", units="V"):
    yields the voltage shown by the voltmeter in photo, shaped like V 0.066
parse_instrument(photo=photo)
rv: V 4.75
